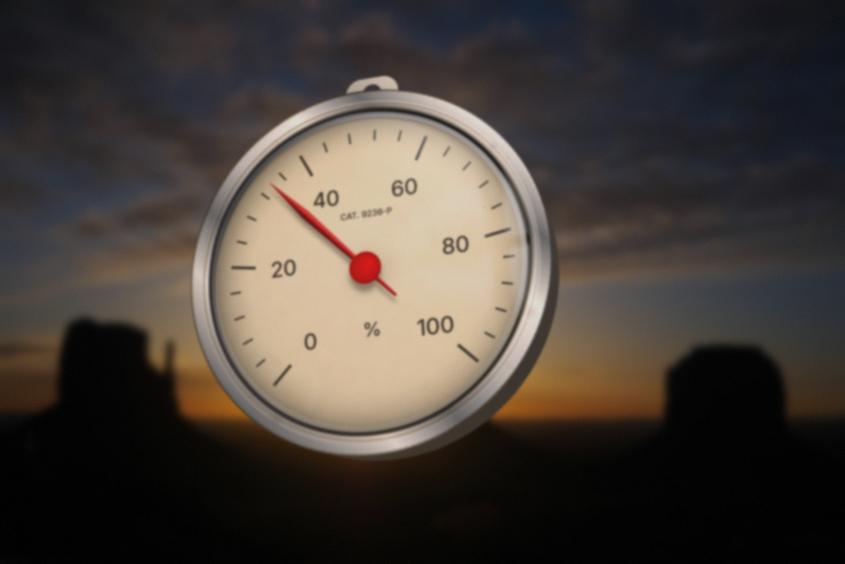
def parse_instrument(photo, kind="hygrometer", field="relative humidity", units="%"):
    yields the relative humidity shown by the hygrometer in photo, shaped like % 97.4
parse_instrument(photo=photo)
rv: % 34
